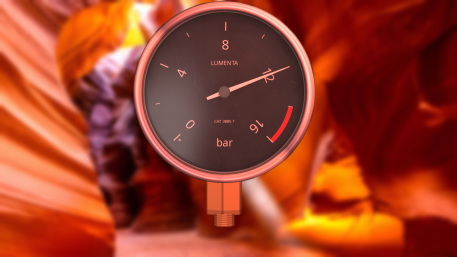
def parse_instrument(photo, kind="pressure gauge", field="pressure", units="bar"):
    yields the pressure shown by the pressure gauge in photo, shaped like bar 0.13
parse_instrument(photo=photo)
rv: bar 12
